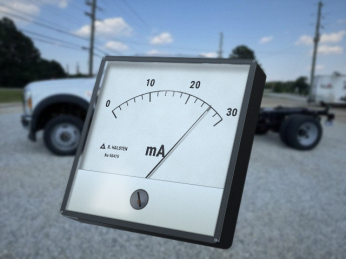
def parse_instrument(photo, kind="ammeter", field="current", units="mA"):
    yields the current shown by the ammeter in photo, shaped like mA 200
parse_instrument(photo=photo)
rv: mA 26
